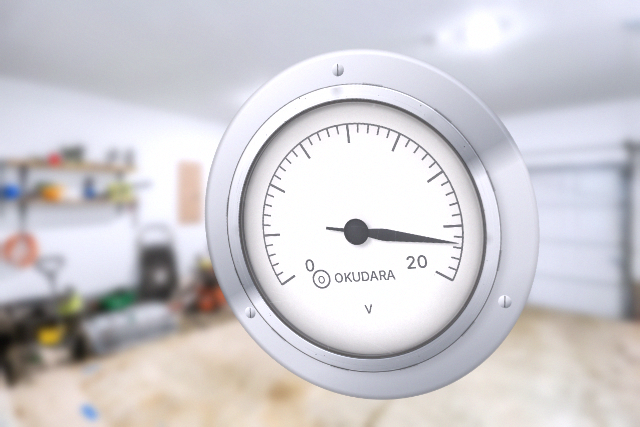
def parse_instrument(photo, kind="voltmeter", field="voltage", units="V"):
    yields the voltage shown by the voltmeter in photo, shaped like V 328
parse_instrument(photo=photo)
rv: V 18.25
